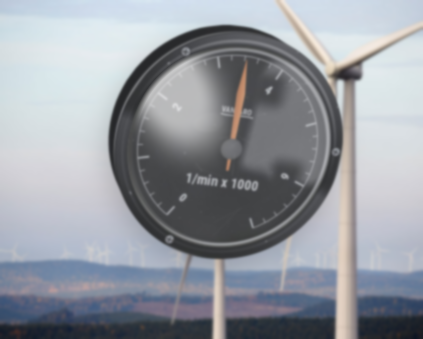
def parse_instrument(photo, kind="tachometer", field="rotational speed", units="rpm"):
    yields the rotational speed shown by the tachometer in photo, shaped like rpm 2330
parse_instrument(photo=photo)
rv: rpm 3400
